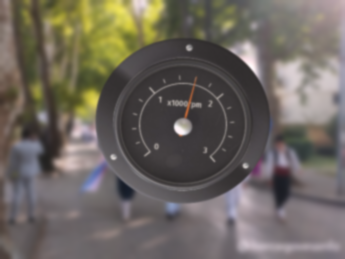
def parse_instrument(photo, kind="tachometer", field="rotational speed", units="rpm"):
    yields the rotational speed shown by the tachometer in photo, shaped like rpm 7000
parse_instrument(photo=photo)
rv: rpm 1600
